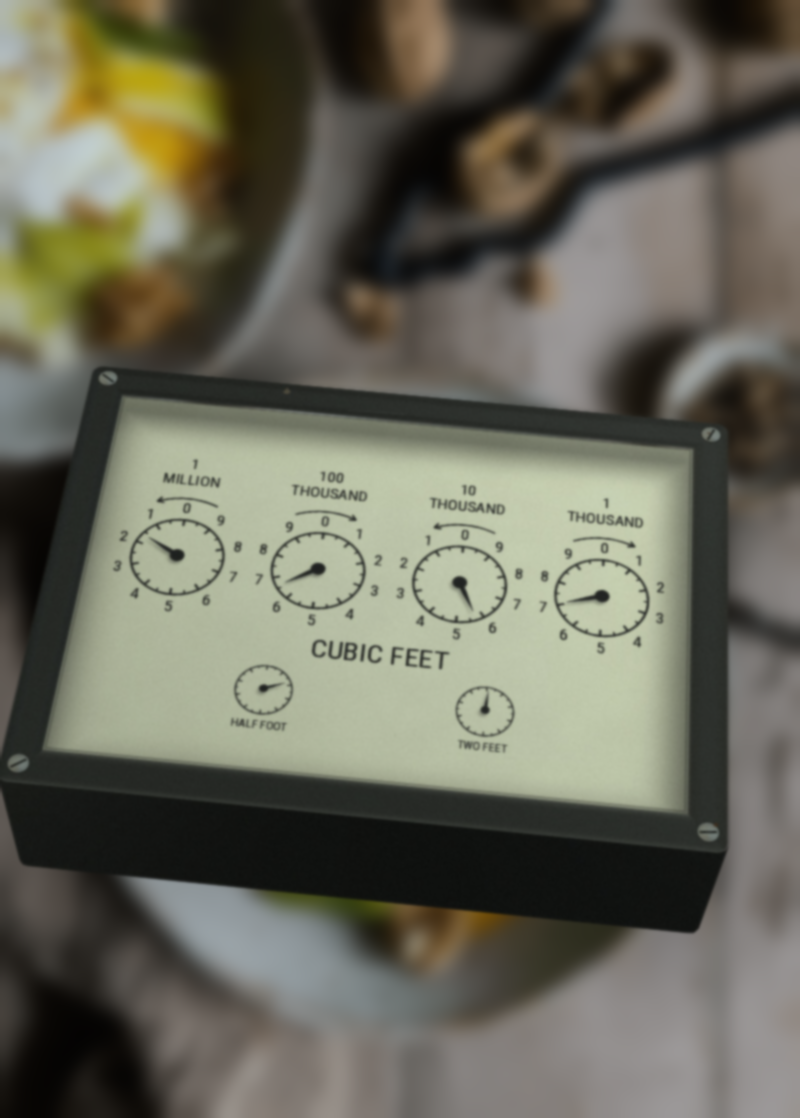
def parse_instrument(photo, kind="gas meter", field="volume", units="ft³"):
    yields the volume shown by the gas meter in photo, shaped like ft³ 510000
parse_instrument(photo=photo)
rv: ft³ 165700
